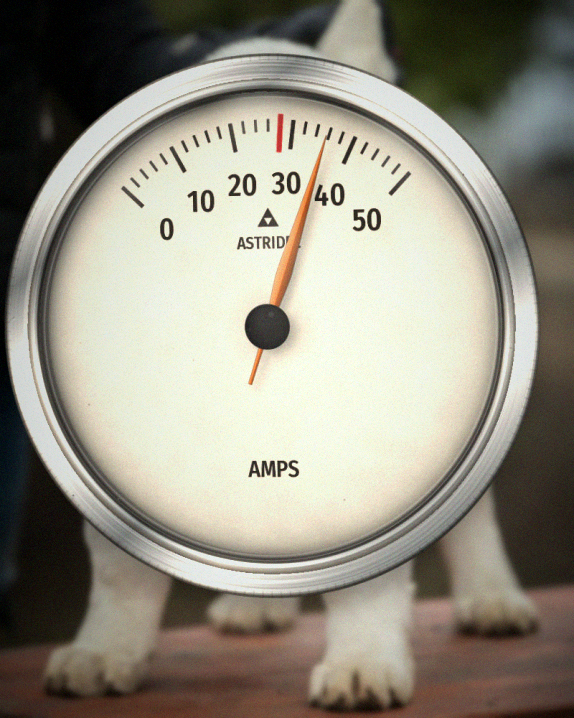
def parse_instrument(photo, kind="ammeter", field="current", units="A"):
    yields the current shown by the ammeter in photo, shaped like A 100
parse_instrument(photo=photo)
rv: A 36
